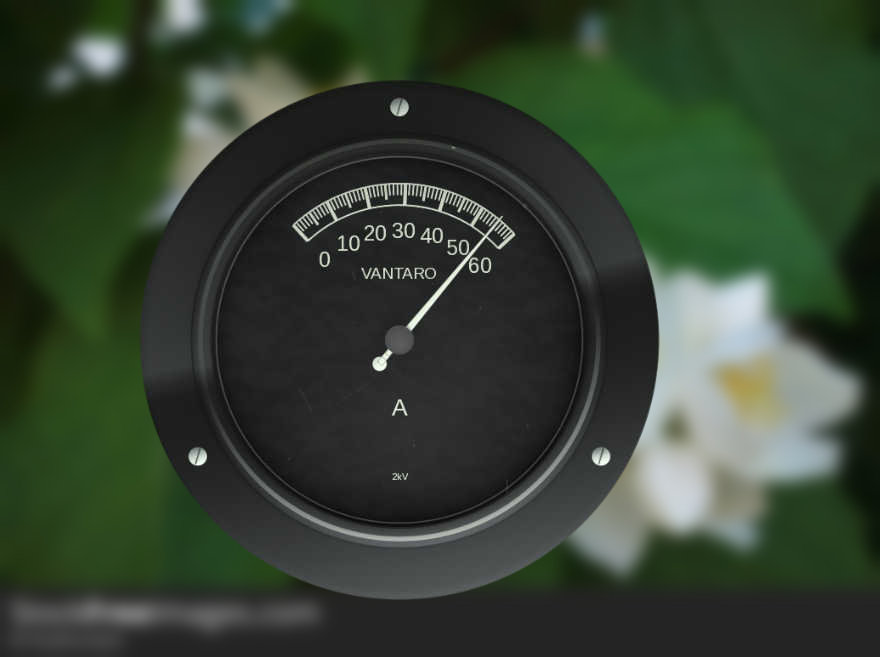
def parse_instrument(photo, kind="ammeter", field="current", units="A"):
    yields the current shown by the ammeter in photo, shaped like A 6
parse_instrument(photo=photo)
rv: A 55
